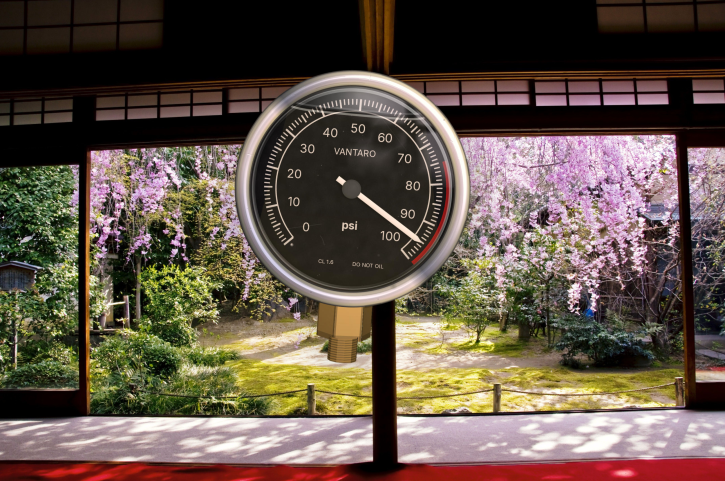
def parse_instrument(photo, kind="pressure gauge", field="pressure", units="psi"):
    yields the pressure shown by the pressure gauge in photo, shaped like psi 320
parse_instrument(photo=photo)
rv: psi 95
